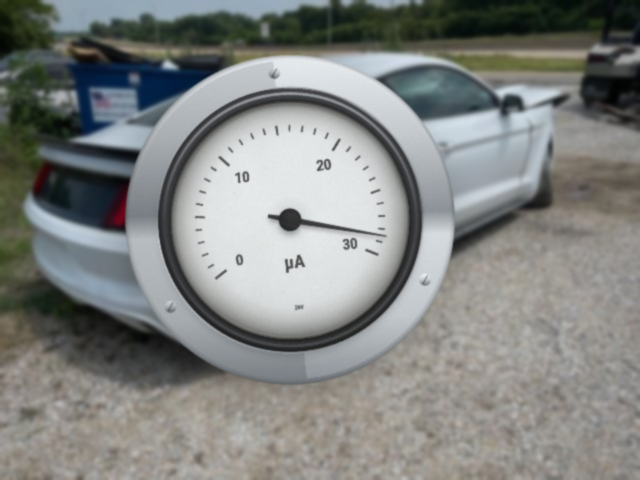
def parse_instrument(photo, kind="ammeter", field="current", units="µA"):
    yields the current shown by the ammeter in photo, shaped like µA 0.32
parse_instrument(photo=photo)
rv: µA 28.5
